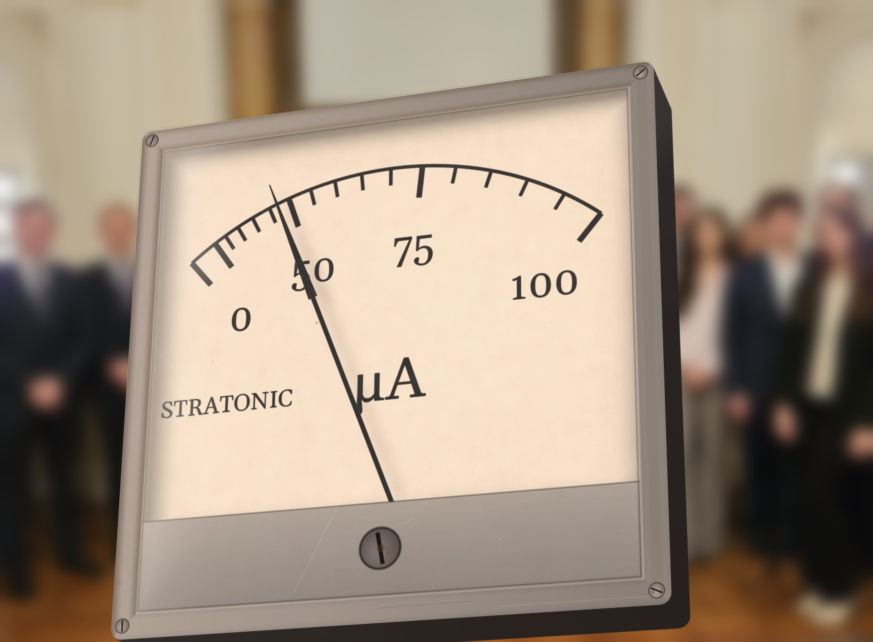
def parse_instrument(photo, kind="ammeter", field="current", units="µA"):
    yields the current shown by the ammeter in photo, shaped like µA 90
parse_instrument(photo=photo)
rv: µA 47.5
